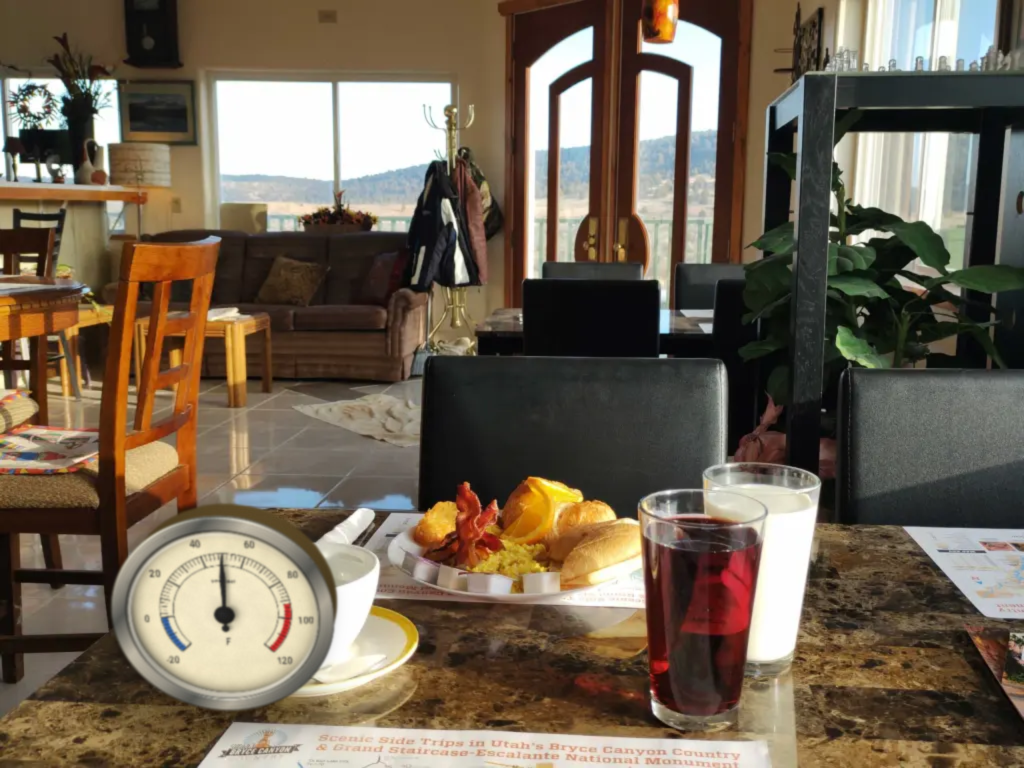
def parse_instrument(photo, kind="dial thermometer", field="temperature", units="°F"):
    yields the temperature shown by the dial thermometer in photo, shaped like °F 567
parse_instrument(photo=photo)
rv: °F 50
